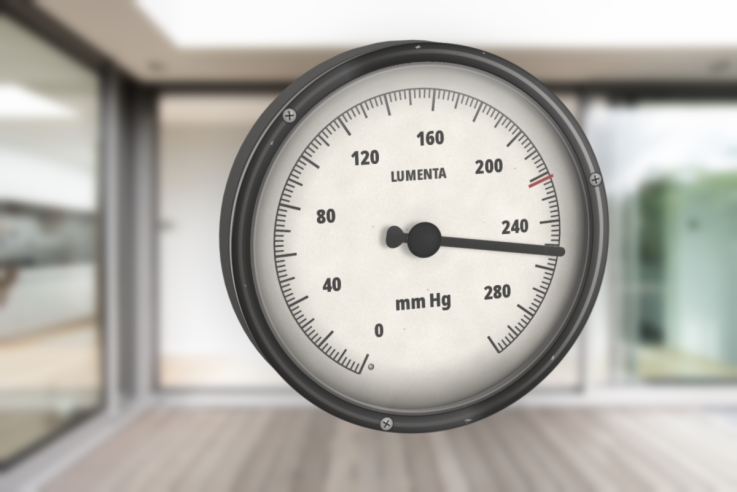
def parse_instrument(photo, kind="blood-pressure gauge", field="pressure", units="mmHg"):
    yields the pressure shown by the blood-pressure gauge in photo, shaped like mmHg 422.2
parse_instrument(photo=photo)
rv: mmHg 252
